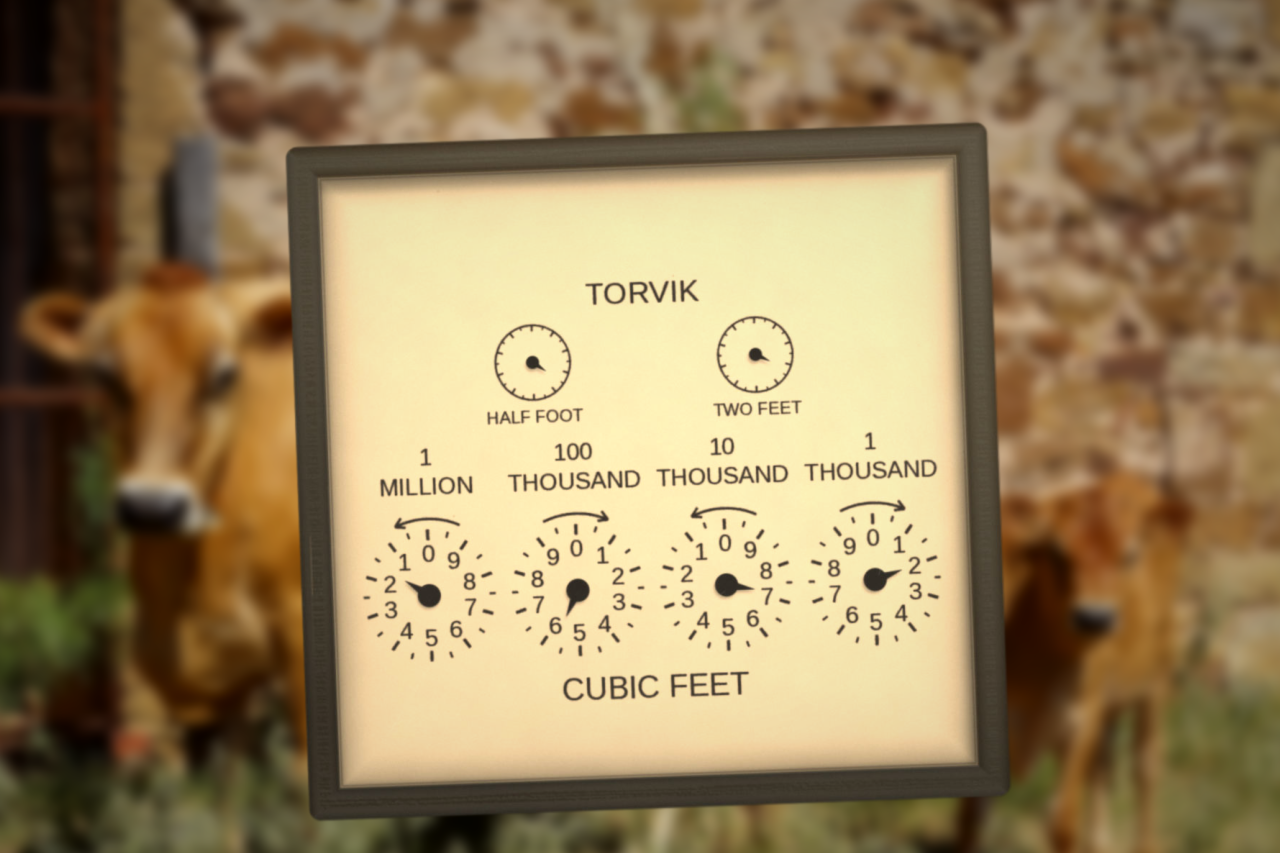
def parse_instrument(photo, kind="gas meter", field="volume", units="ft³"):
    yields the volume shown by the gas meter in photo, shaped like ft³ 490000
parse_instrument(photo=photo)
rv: ft³ 157200
